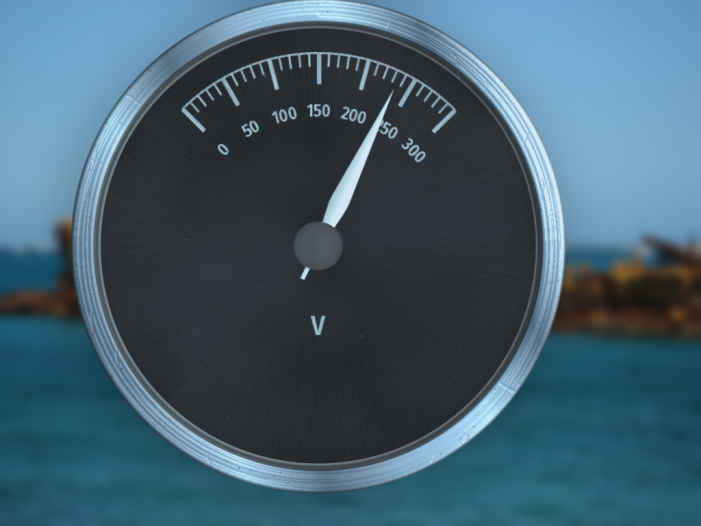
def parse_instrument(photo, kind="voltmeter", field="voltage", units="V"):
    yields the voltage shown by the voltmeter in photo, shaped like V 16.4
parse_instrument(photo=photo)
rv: V 235
